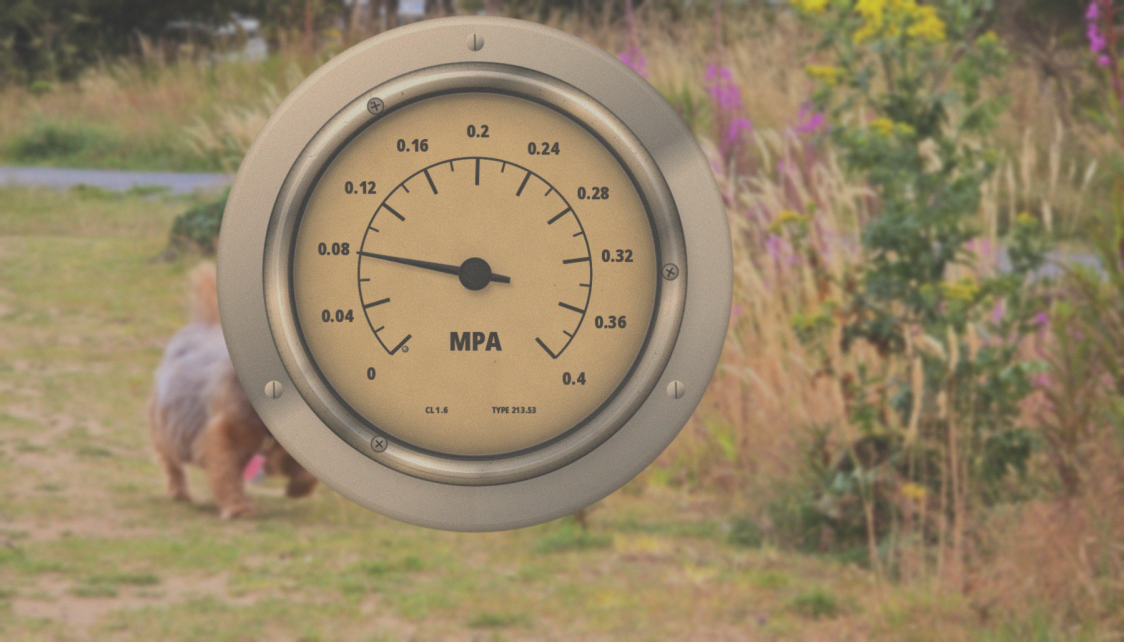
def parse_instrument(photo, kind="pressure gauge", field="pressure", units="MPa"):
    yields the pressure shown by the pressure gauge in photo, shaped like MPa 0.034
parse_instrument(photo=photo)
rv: MPa 0.08
